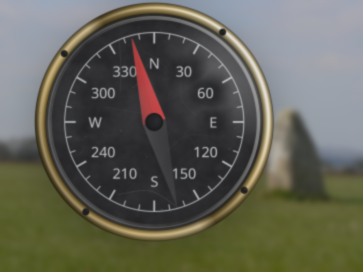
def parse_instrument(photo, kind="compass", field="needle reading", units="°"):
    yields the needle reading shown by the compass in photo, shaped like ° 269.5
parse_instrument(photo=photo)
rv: ° 345
